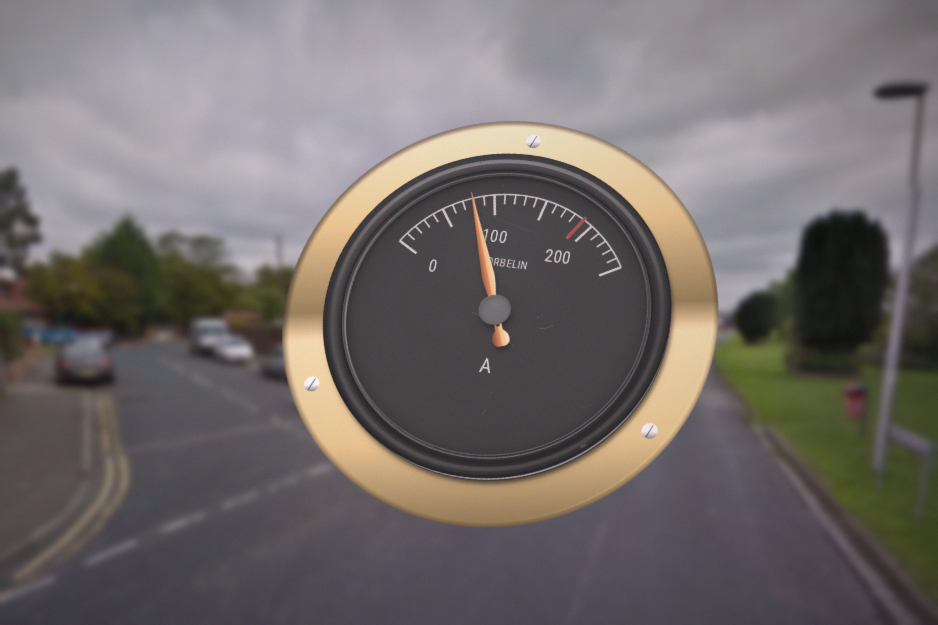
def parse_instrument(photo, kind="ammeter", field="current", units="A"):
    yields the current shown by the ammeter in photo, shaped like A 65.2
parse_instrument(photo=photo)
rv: A 80
